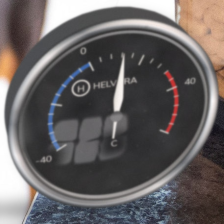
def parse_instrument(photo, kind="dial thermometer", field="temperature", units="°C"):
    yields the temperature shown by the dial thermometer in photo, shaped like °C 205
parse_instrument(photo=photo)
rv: °C 12
